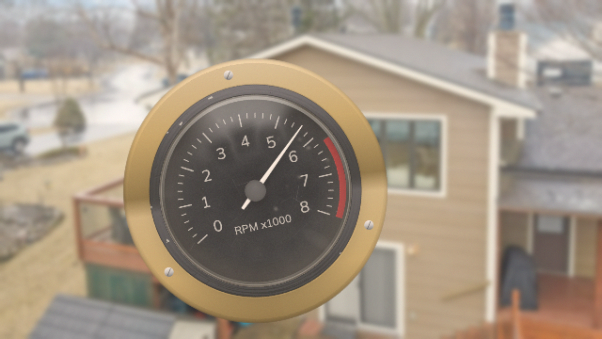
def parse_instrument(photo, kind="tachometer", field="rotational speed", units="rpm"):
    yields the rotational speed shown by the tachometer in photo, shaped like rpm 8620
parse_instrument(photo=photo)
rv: rpm 5600
